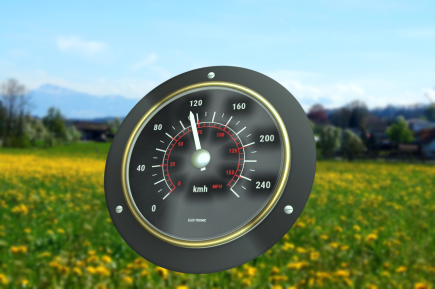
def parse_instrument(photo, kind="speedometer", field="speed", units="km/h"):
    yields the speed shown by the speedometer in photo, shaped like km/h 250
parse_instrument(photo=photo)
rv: km/h 115
